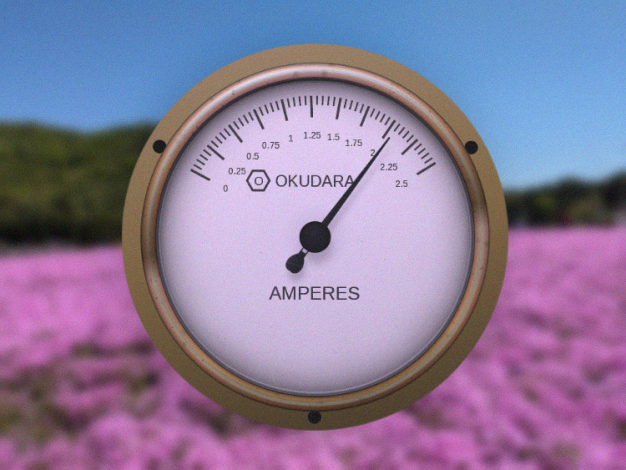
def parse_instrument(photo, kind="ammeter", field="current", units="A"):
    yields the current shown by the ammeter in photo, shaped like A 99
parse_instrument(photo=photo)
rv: A 2.05
